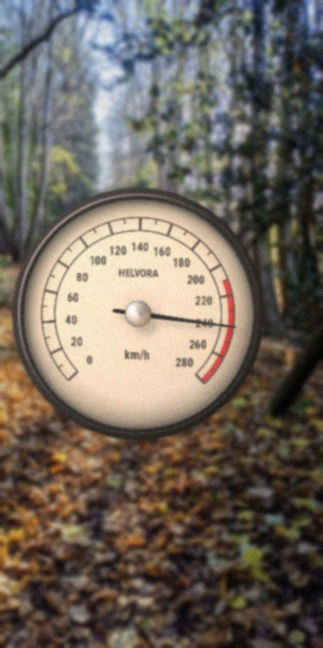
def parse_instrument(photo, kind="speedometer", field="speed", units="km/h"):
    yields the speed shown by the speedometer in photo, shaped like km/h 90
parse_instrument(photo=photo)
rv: km/h 240
